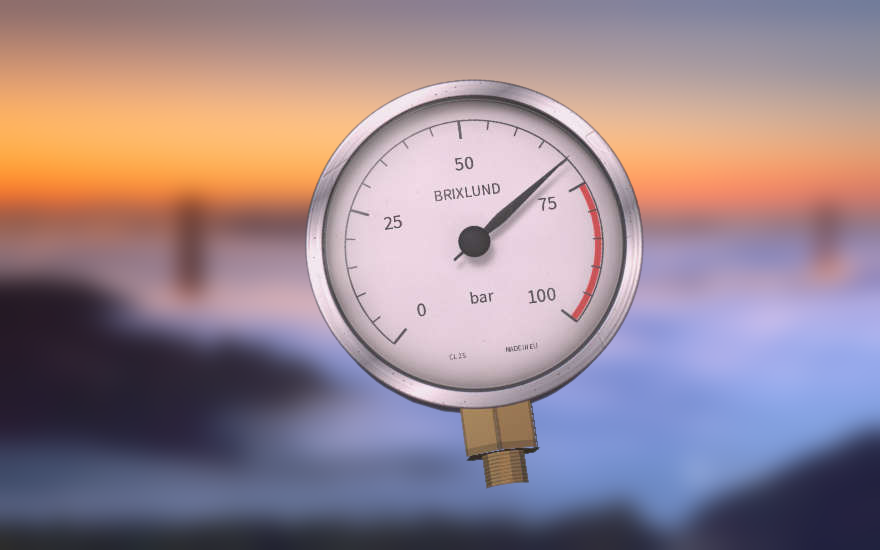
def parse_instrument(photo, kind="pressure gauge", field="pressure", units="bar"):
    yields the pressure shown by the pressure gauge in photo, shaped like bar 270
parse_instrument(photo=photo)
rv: bar 70
